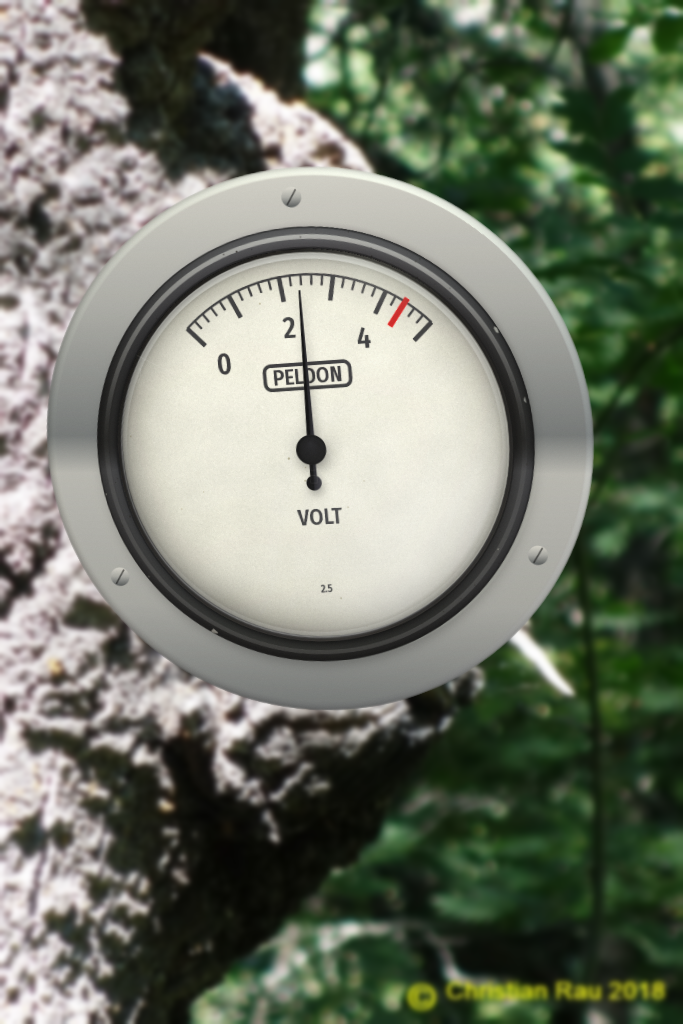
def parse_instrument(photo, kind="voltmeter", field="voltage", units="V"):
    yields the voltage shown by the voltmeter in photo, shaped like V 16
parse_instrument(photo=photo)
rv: V 2.4
